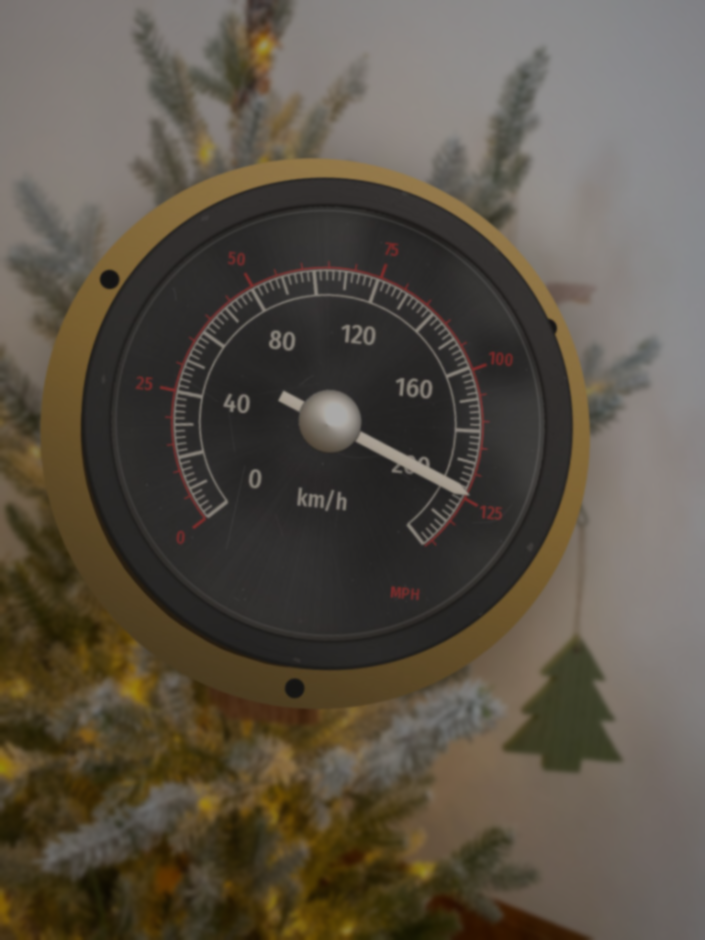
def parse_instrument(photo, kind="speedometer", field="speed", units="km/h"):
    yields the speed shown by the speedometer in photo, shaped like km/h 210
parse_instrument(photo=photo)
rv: km/h 200
